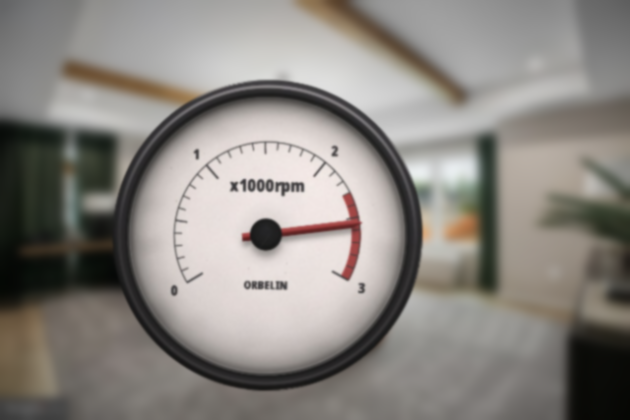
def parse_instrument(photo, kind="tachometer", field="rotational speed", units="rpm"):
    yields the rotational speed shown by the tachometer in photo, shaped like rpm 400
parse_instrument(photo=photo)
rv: rpm 2550
